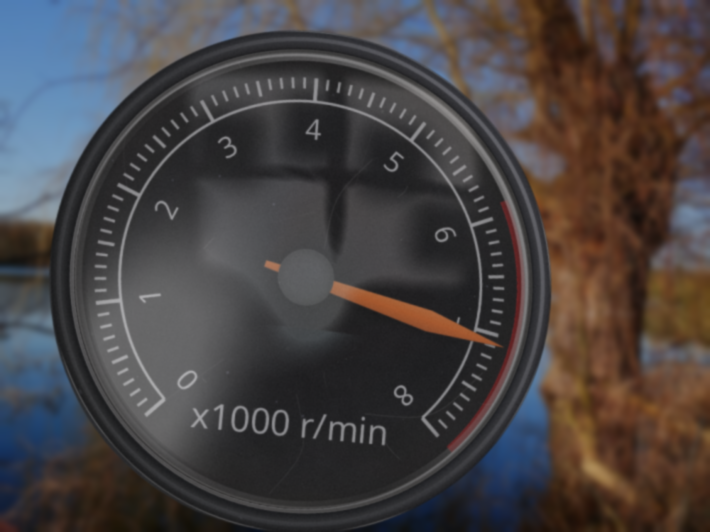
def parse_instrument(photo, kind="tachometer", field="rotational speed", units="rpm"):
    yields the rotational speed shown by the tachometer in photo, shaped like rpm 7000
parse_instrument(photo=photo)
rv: rpm 7100
